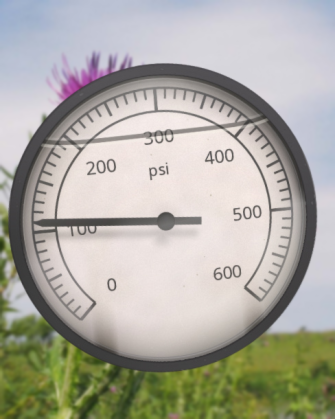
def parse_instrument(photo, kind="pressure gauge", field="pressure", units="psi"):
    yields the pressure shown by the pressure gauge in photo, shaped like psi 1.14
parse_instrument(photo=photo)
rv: psi 110
